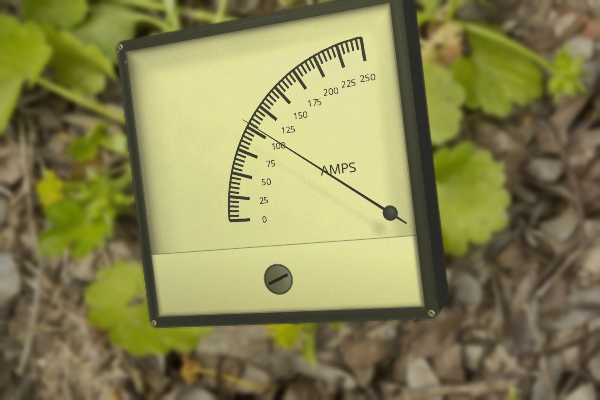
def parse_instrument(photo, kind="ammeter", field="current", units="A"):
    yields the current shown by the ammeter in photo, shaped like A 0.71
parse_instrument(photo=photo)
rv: A 105
